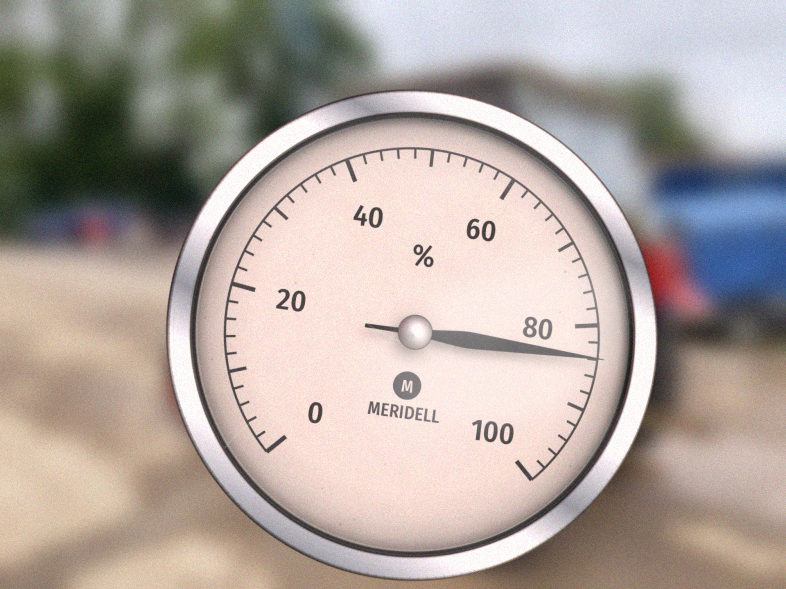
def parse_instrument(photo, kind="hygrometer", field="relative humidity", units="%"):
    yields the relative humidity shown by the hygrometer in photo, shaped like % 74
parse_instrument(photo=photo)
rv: % 84
